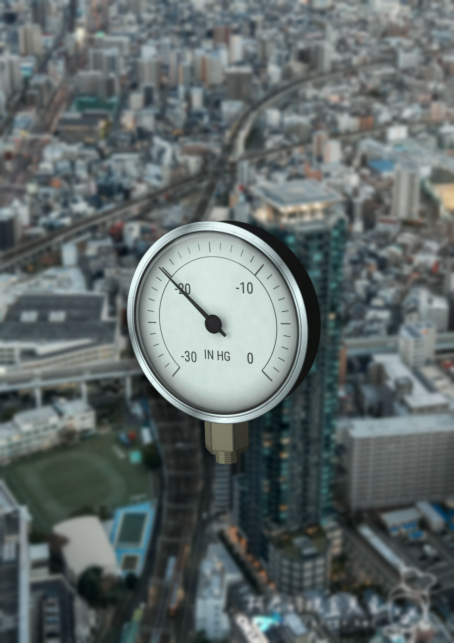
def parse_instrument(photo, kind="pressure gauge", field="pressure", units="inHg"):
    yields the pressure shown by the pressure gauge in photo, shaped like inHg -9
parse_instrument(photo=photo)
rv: inHg -20
